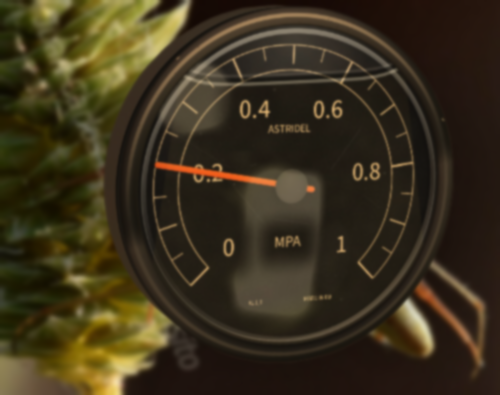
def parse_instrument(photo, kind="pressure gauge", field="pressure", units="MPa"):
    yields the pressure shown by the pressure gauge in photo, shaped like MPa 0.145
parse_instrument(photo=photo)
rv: MPa 0.2
